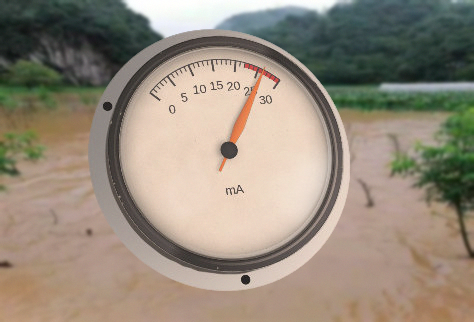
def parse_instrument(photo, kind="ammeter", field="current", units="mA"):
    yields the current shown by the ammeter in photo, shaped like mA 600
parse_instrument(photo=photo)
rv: mA 26
